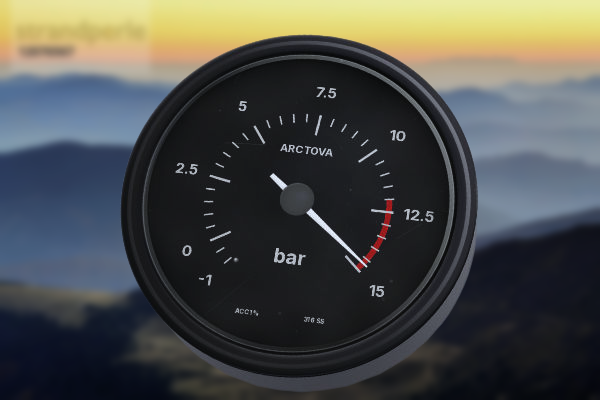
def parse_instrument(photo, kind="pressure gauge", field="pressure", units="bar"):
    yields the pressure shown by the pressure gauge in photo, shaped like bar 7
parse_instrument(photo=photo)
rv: bar 14.75
